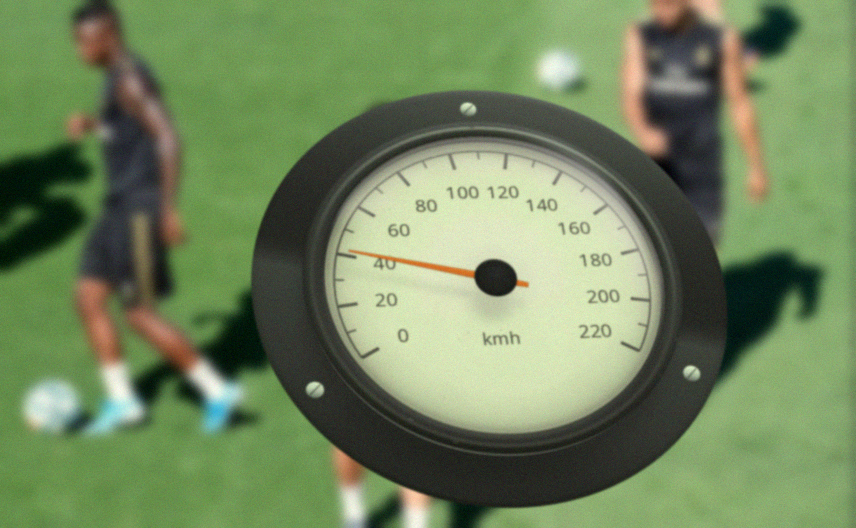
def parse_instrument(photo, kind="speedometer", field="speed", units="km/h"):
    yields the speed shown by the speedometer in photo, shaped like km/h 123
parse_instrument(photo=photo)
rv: km/h 40
